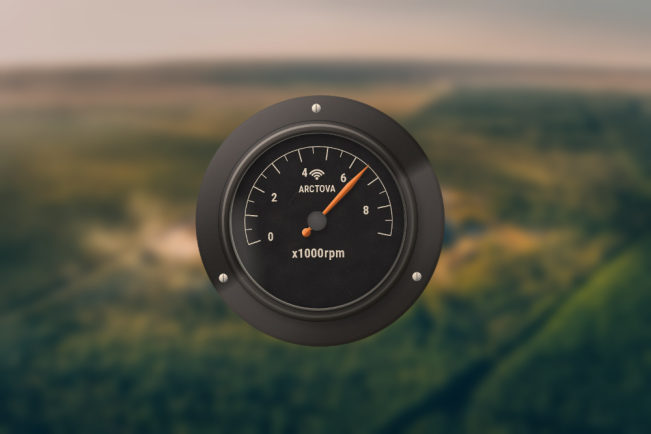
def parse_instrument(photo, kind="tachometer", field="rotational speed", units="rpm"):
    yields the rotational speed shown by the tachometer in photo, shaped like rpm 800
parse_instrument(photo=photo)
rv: rpm 6500
